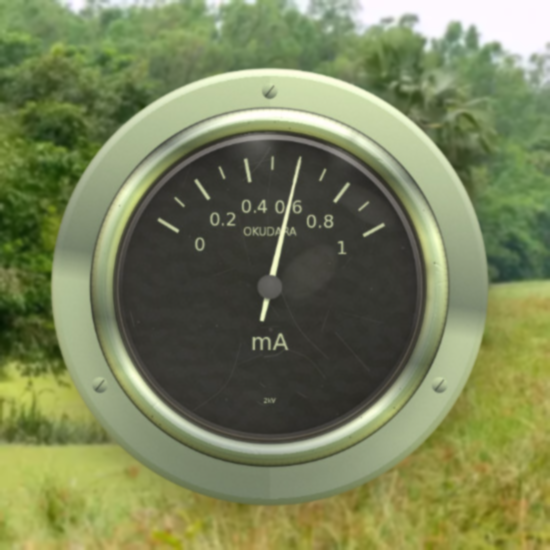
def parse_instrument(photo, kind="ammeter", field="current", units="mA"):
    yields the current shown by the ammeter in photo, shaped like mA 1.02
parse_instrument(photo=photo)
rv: mA 0.6
